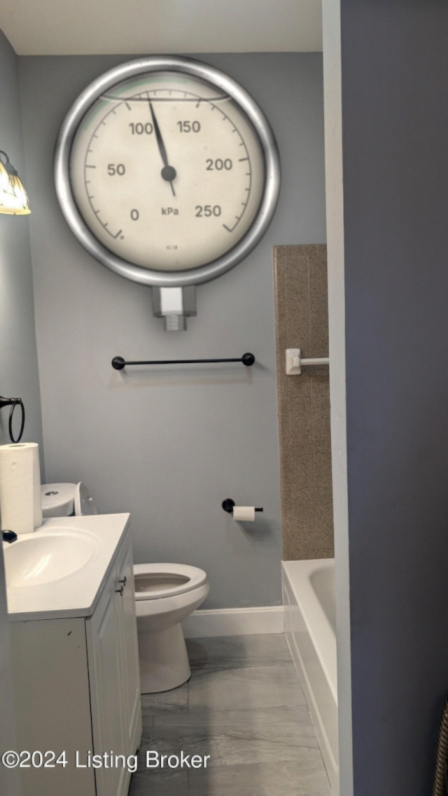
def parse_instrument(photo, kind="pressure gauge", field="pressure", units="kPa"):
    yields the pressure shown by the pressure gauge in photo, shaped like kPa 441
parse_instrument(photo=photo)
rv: kPa 115
